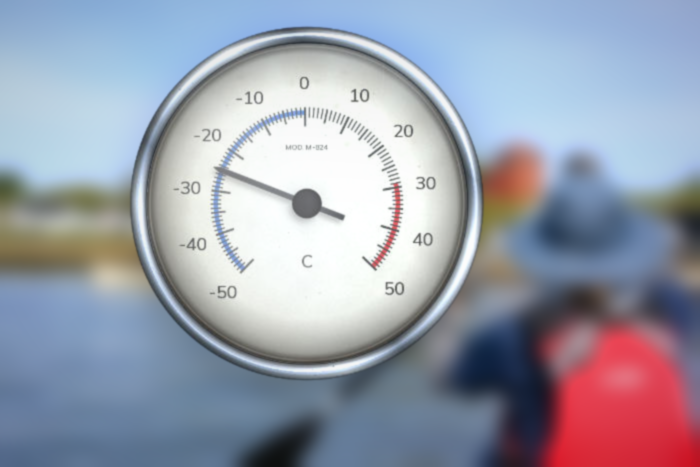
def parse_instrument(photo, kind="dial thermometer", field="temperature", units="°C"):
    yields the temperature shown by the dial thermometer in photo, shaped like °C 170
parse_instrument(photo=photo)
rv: °C -25
